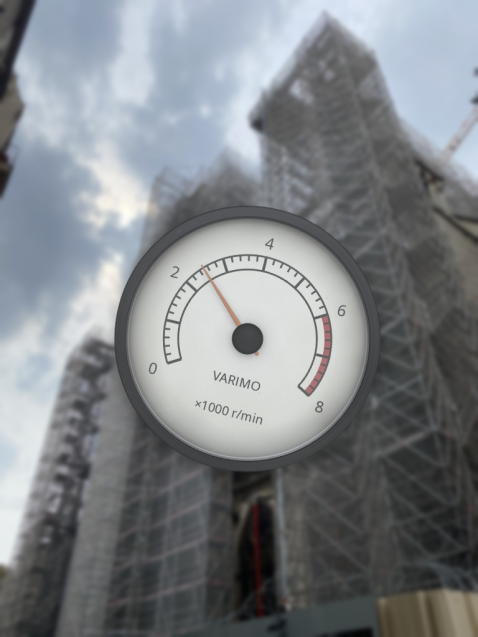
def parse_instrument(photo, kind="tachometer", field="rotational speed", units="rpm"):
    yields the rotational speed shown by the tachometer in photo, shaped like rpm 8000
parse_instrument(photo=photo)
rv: rpm 2500
